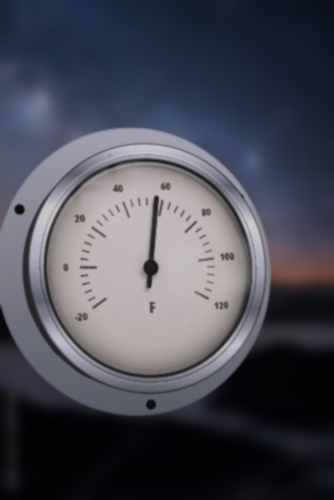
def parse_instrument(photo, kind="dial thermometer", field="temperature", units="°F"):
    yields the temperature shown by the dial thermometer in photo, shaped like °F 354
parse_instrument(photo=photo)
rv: °F 56
